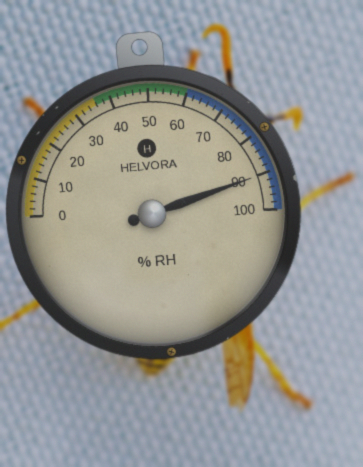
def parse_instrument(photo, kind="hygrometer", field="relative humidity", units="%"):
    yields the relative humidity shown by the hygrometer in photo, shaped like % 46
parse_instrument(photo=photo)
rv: % 90
